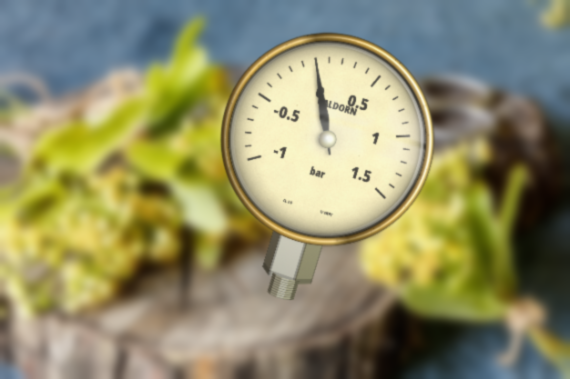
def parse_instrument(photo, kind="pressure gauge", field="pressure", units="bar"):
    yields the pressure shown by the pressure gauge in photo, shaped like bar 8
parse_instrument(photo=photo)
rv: bar 0
